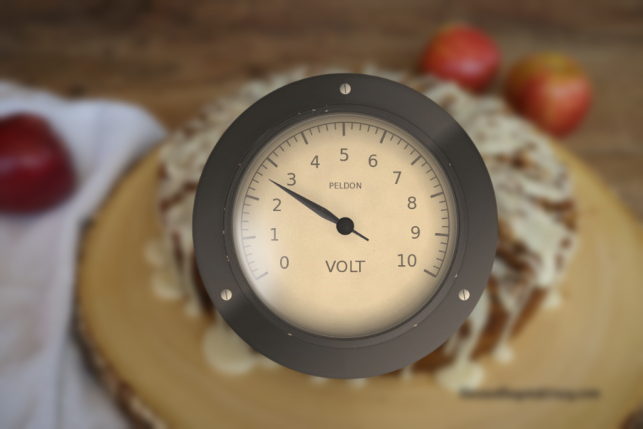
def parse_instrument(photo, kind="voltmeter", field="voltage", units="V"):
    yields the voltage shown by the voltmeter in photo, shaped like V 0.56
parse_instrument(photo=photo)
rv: V 2.6
